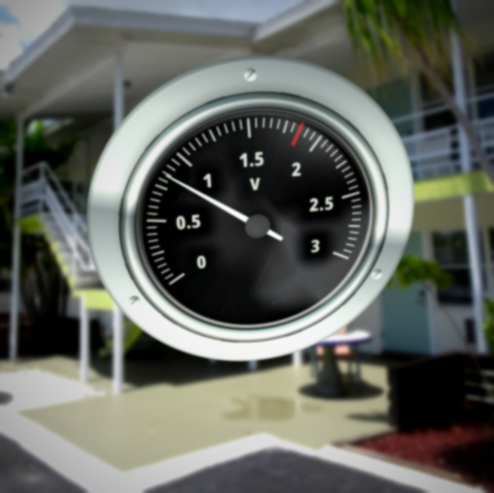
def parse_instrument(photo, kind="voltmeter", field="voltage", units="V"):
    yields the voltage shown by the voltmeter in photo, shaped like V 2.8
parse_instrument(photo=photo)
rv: V 0.85
